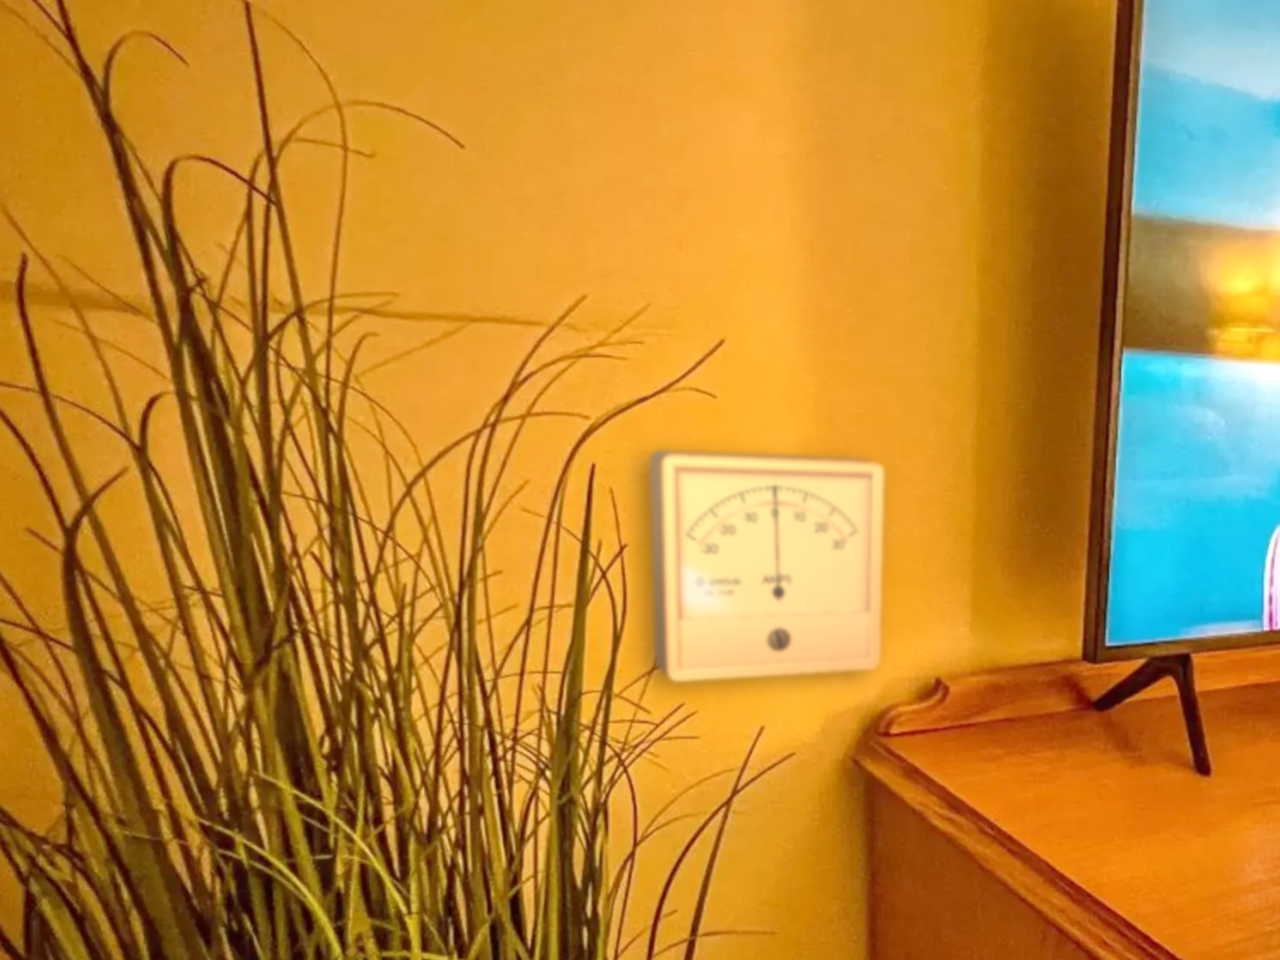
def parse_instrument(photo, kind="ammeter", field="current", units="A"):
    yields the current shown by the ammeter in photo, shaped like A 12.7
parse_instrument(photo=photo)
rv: A 0
